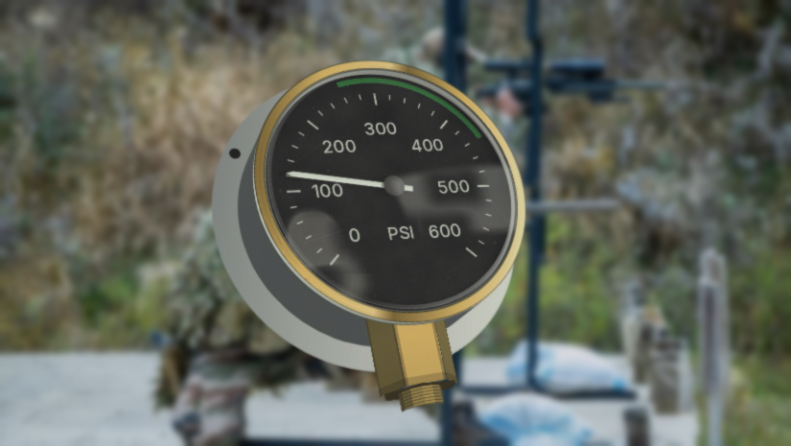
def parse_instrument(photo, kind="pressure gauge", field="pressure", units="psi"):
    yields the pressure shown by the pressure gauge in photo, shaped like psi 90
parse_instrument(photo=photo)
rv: psi 120
